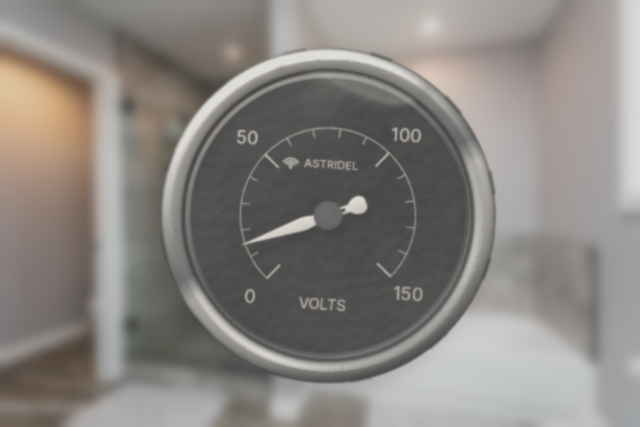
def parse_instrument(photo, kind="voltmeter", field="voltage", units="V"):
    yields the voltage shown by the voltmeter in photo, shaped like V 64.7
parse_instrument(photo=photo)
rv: V 15
